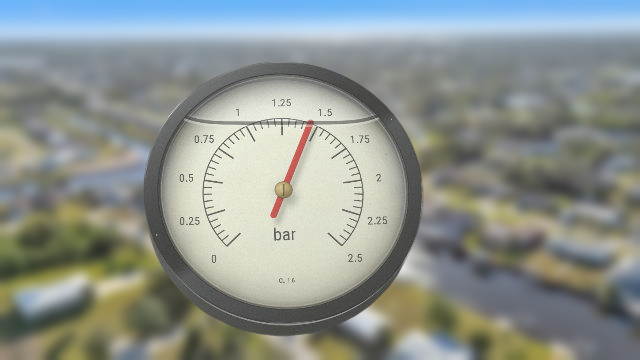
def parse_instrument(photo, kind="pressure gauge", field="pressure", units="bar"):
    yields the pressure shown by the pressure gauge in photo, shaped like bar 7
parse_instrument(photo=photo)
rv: bar 1.45
